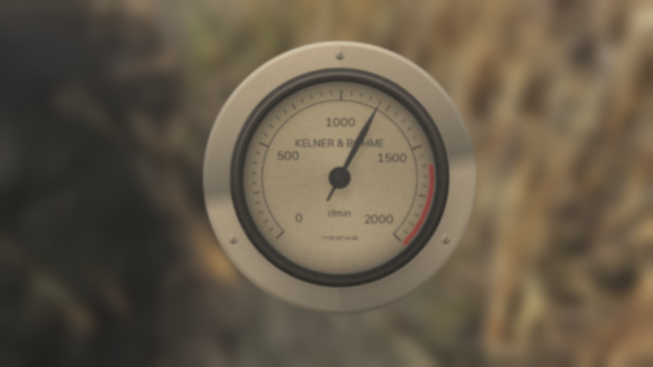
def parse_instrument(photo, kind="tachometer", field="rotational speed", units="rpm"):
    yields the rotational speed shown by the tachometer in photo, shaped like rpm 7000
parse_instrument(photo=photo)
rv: rpm 1200
